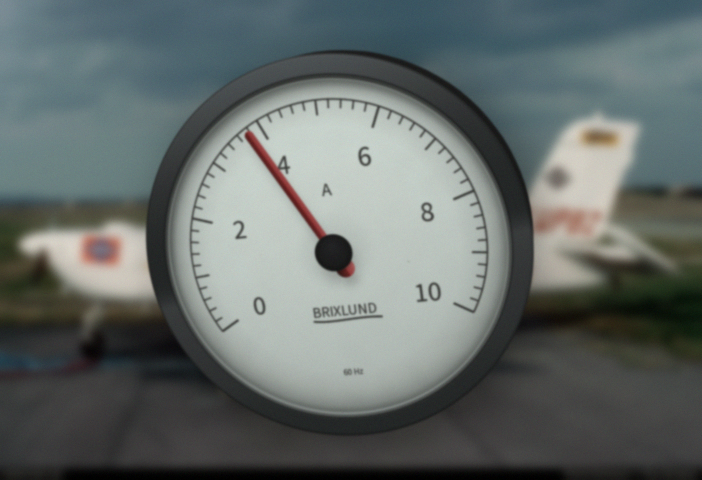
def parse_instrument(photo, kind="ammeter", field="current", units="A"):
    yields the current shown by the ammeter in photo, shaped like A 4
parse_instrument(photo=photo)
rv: A 3.8
